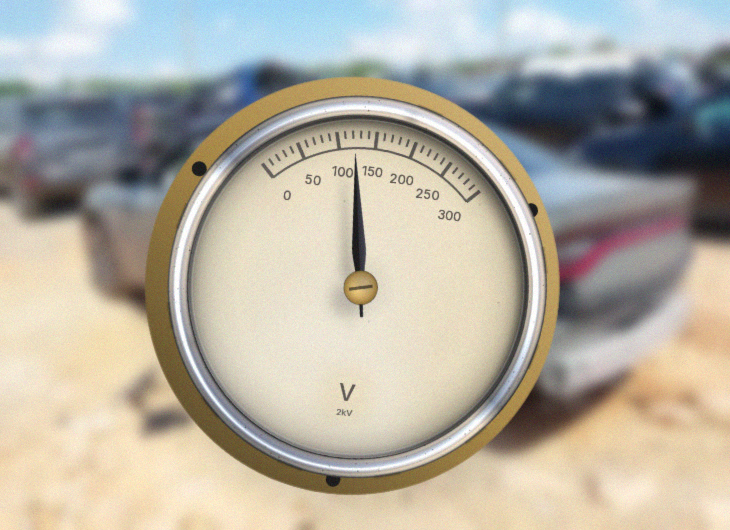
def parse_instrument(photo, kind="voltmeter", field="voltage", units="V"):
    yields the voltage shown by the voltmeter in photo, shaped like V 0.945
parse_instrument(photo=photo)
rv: V 120
